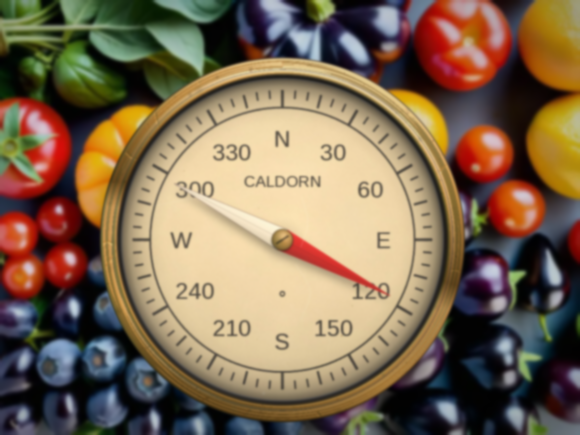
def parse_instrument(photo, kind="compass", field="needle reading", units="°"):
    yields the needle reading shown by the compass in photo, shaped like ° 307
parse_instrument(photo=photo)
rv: ° 117.5
